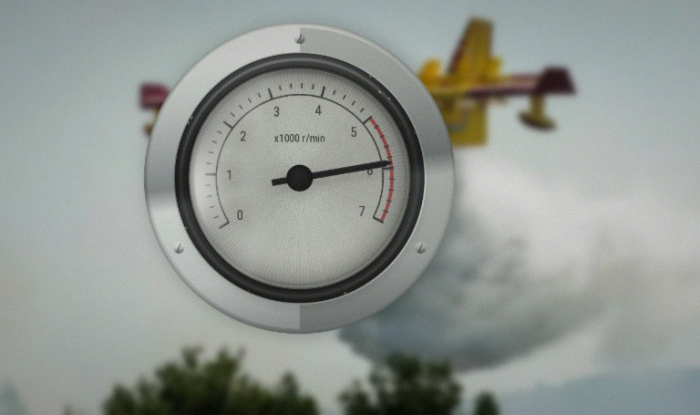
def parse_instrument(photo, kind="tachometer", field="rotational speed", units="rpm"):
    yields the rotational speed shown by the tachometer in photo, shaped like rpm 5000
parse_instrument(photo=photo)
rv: rpm 5900
